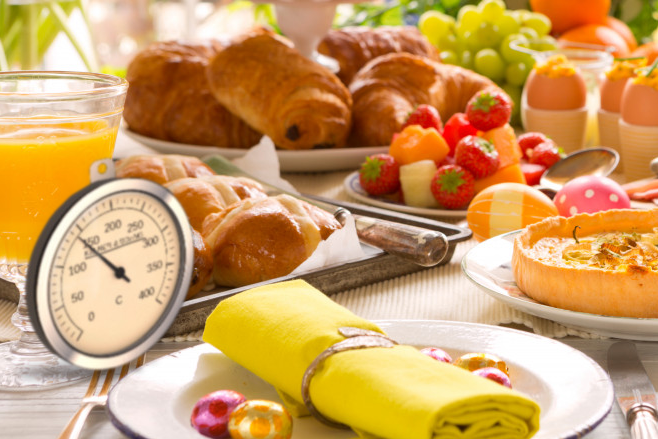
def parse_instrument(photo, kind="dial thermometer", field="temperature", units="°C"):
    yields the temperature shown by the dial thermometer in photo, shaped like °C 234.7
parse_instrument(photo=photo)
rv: °C 140
